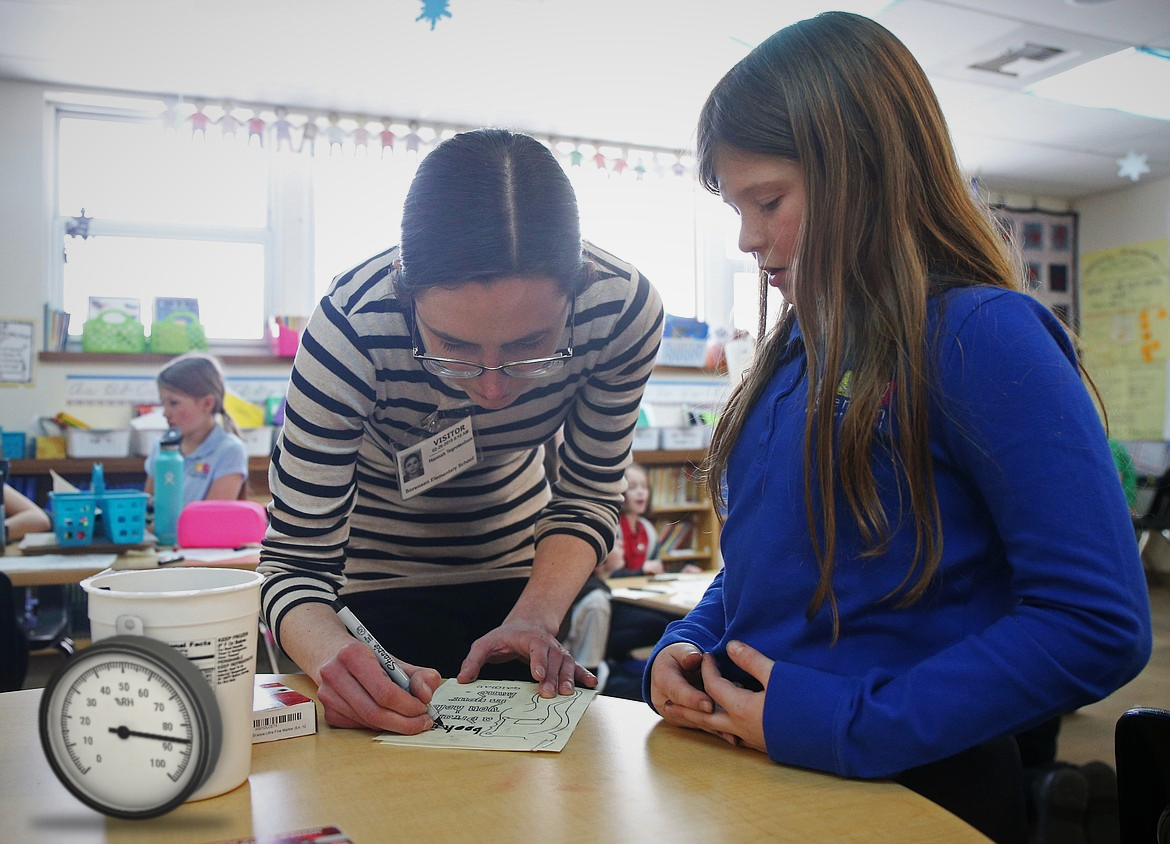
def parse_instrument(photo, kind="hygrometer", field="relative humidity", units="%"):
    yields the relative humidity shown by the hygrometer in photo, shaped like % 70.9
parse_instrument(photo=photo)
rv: % 85
